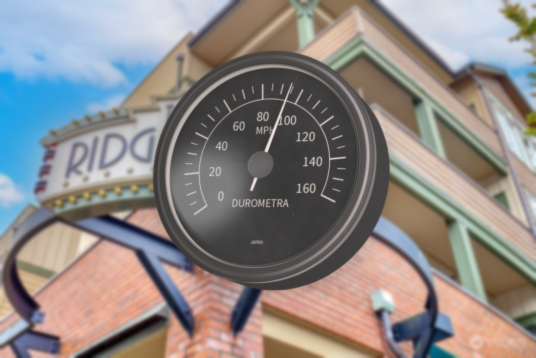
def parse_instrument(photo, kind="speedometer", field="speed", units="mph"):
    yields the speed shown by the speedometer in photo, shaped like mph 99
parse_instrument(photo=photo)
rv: mph 95
